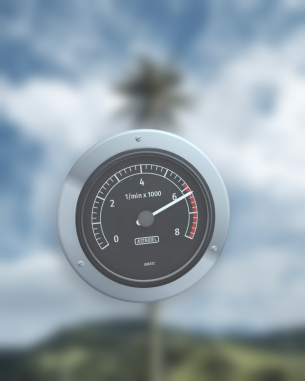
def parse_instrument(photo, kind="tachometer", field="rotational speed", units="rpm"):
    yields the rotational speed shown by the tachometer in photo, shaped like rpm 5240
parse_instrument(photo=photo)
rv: rpm 6200
